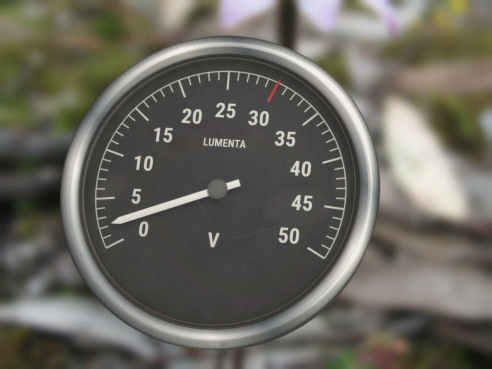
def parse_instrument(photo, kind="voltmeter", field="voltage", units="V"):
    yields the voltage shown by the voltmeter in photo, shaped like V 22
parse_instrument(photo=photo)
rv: V 2
